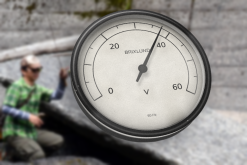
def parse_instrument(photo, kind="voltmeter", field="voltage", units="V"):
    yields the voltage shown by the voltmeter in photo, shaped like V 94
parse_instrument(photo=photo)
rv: V 37.5
